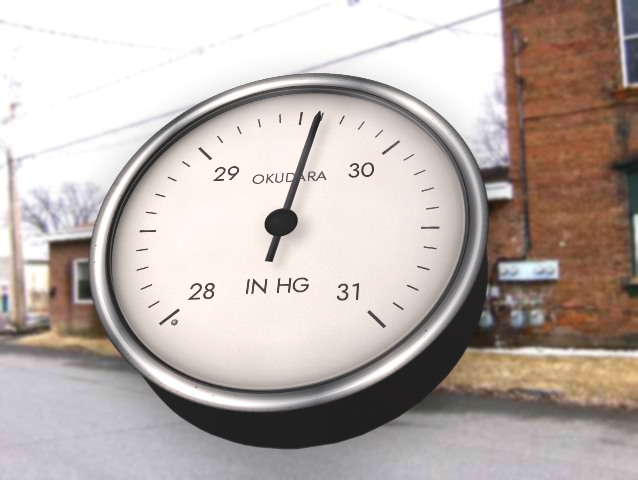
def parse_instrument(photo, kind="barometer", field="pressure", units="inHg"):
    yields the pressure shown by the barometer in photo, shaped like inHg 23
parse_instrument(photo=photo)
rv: inHg 29.6
